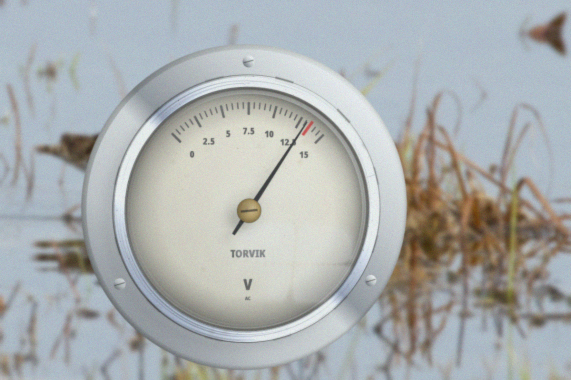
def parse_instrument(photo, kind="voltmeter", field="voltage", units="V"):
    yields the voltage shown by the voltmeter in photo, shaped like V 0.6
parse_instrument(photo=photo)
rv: V 13
